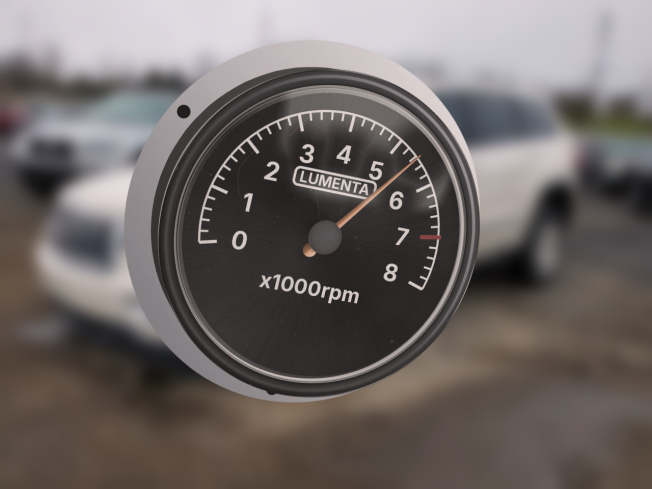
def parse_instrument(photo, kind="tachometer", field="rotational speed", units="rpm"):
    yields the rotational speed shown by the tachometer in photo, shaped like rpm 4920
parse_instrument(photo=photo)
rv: rpm 5400
